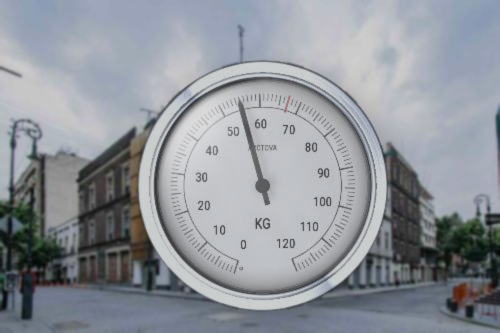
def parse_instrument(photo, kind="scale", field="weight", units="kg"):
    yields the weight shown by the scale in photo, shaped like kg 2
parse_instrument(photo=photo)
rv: kg 55
